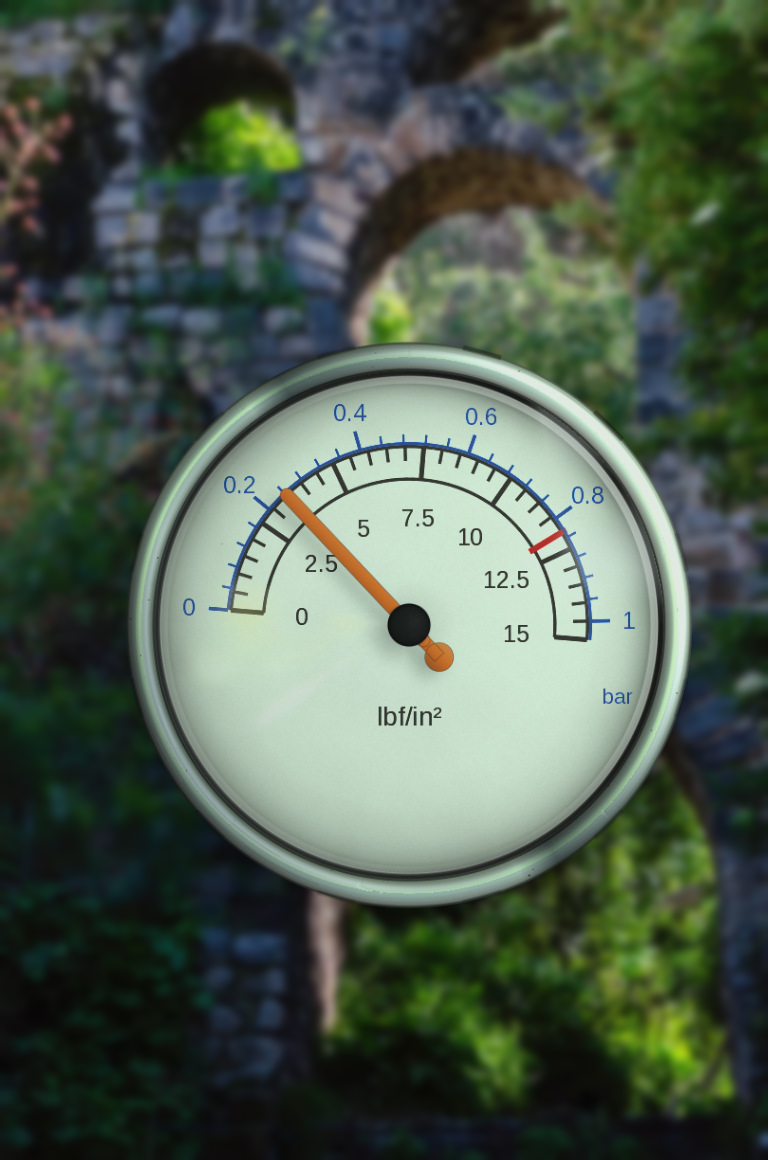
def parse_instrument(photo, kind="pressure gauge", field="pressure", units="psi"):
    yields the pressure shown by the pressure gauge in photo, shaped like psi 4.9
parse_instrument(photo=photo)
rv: psi 3.5
